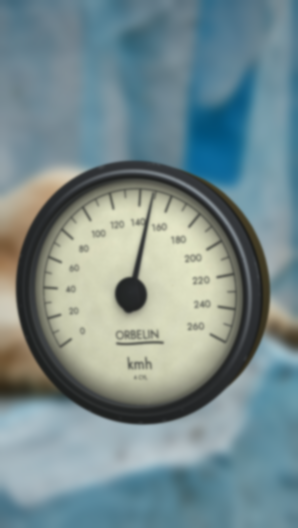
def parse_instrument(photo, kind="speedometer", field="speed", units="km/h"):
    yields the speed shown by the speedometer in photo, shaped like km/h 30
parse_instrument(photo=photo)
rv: km/h 150
